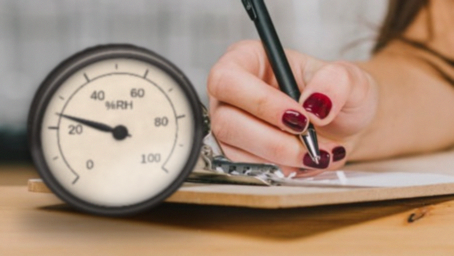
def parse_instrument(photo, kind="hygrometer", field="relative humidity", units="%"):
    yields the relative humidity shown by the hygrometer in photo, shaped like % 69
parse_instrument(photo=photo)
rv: % 25
